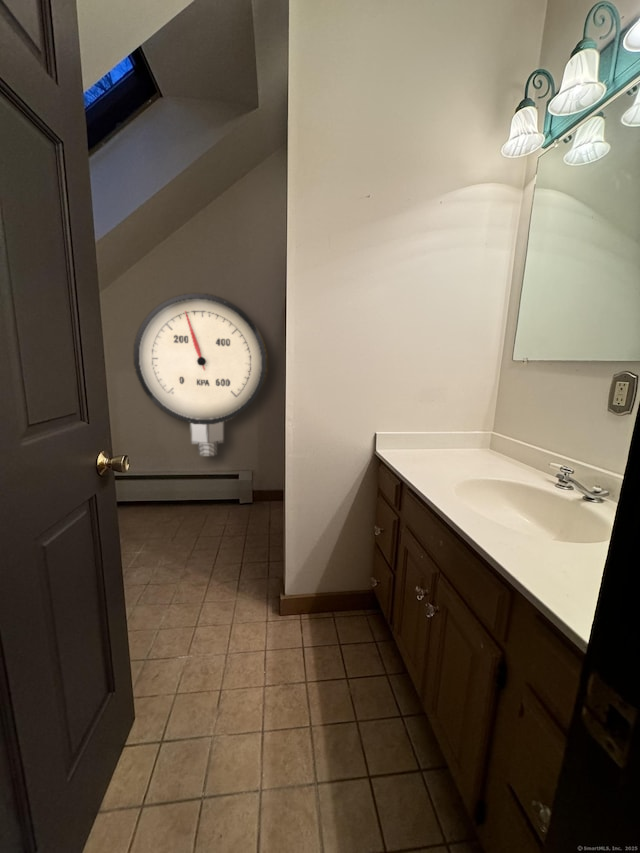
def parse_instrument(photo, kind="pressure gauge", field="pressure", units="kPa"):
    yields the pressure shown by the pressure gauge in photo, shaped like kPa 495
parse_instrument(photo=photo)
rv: kPa 260
